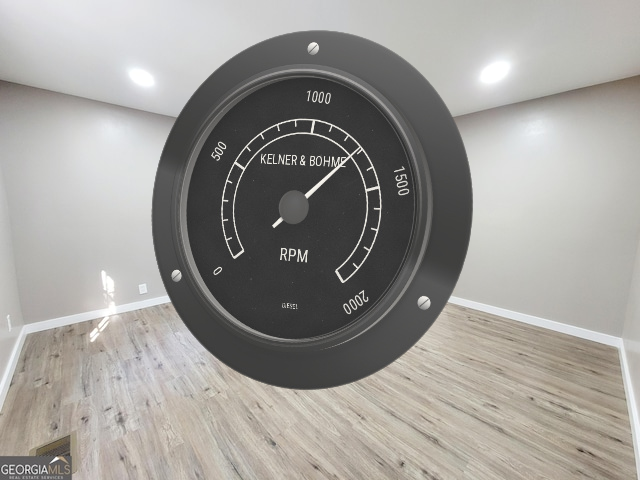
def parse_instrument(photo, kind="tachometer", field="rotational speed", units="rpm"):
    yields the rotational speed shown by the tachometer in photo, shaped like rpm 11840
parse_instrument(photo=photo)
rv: rpm 1300
